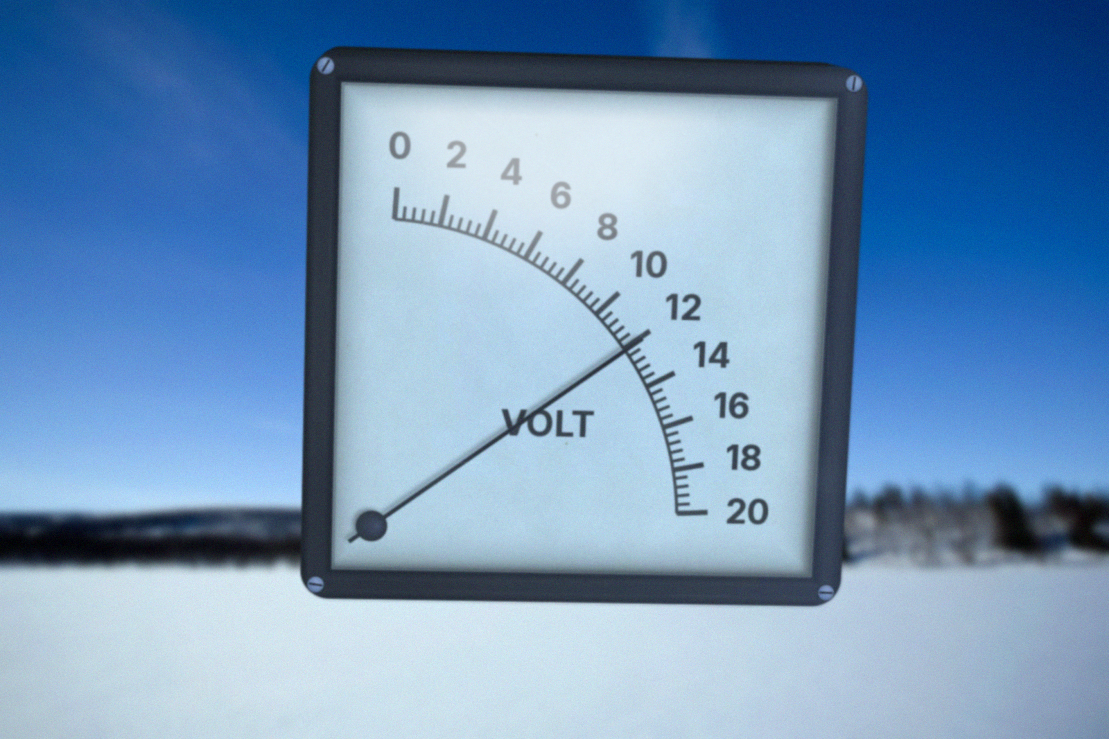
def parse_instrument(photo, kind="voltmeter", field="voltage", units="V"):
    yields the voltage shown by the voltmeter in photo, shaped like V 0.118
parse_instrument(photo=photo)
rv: V 12
